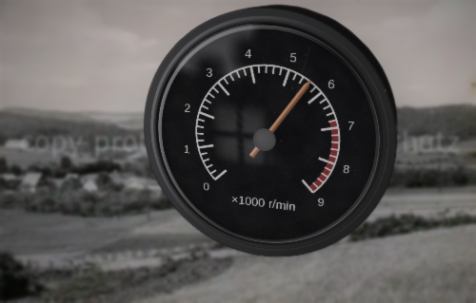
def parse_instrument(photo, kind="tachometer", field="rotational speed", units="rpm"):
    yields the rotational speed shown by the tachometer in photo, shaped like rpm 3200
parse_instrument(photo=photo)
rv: rpm 5600
